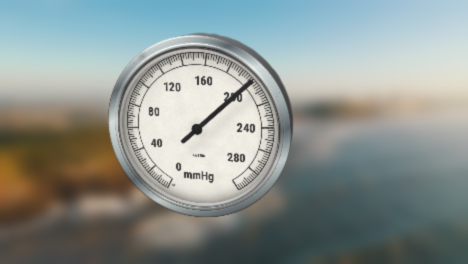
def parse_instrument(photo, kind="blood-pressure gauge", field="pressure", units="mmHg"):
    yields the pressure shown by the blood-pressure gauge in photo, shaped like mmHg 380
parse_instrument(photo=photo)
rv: mmHg 200
